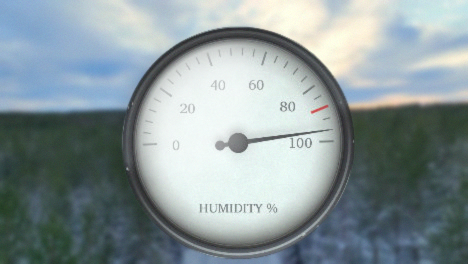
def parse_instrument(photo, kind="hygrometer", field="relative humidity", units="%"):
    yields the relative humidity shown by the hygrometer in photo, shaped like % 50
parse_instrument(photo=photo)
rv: % 96
